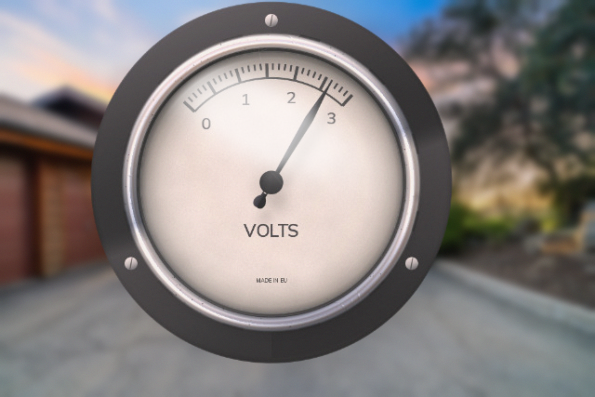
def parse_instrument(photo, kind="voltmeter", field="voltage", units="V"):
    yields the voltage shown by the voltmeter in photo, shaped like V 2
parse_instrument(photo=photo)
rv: V 2.6
